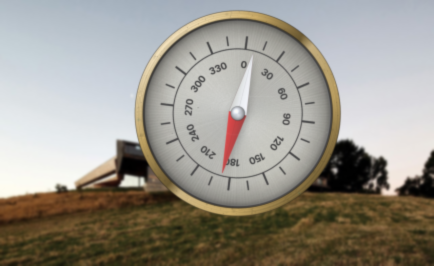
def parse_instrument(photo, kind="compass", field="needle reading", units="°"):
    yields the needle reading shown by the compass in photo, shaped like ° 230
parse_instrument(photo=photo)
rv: ° 187.5
